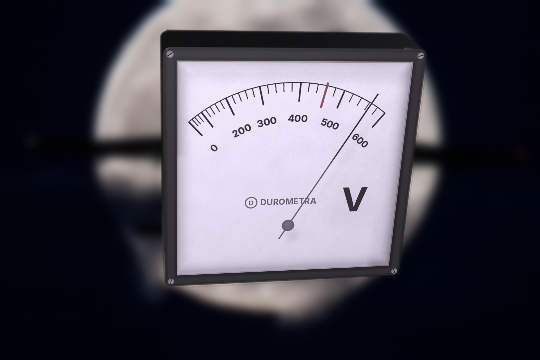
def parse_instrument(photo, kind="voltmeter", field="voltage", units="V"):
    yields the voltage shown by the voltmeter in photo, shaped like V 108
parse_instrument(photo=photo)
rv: V 560
